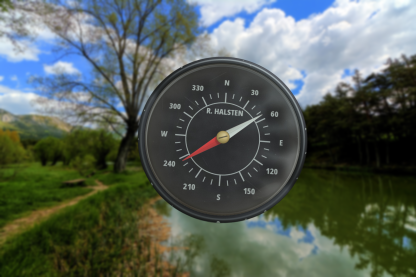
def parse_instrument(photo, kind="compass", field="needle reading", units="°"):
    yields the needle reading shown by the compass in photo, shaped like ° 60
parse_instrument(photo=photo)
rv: ° 235
